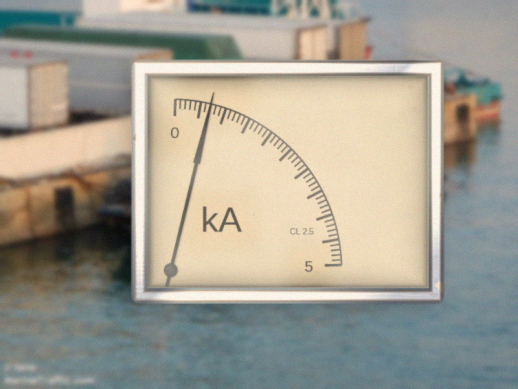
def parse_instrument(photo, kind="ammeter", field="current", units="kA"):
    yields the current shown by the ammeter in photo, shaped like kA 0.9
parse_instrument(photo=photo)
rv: kA 0.7
